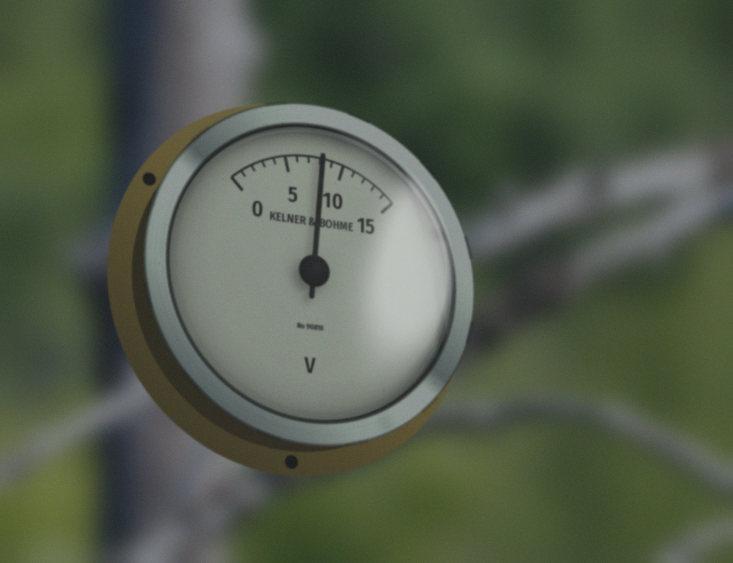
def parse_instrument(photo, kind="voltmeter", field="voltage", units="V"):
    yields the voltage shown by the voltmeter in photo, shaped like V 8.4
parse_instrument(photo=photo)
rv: V 8
